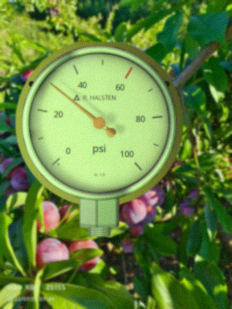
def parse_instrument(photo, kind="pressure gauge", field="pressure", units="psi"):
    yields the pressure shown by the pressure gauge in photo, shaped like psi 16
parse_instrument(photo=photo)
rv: psi 30
